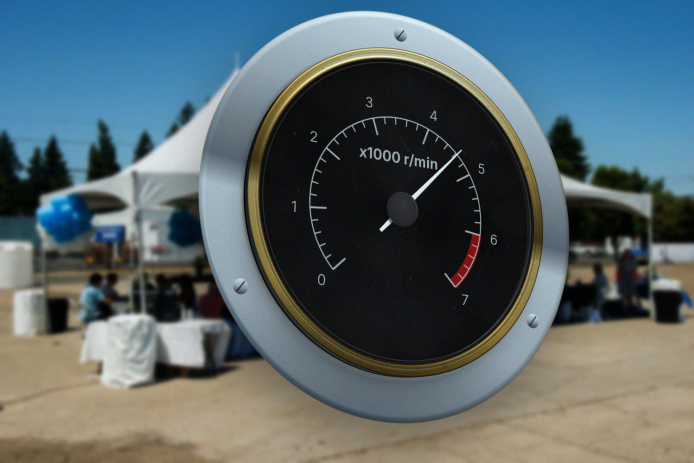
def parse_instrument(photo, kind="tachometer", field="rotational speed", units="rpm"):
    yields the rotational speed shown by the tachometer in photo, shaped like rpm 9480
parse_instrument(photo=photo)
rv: rpm 4600
